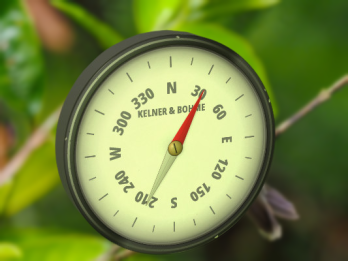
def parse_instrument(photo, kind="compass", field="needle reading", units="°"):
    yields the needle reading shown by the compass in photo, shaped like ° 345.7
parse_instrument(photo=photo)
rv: ° 30
